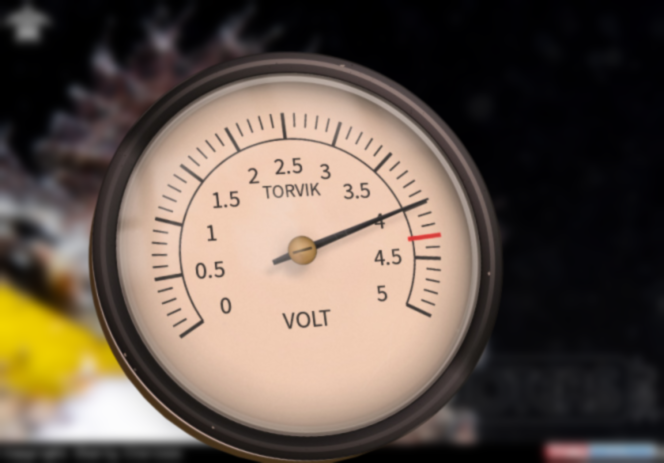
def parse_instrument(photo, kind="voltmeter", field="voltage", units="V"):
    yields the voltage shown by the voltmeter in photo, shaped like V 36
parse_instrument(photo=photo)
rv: V 4
